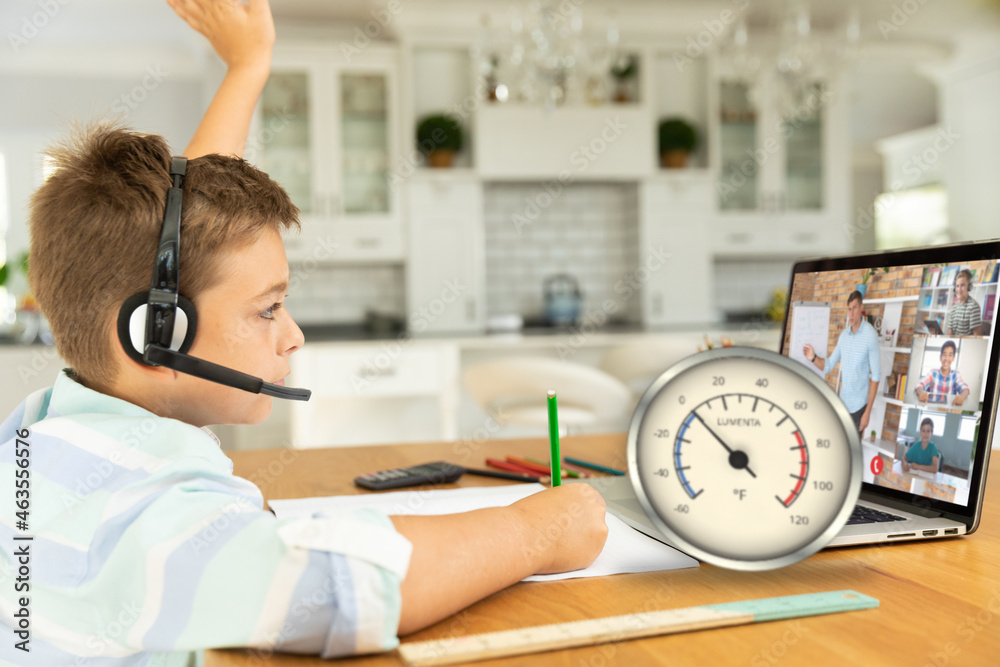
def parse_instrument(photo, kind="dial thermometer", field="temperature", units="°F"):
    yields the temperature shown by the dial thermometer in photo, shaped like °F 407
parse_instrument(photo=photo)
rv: °F 0
